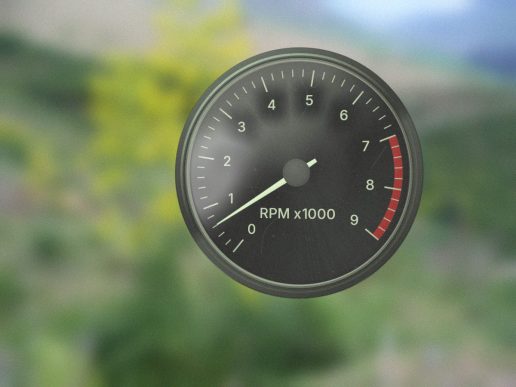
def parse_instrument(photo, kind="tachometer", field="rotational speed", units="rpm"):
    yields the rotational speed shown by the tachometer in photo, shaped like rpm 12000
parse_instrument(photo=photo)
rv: rpm 600
